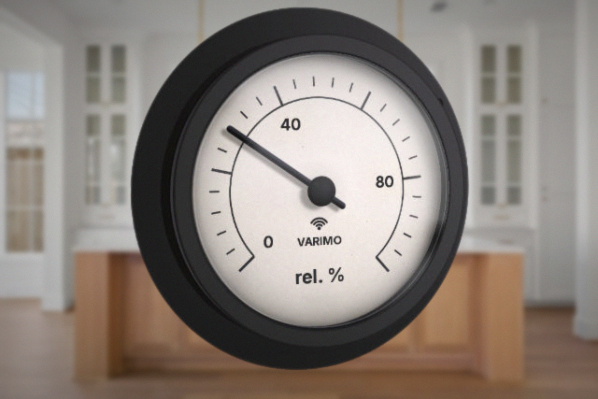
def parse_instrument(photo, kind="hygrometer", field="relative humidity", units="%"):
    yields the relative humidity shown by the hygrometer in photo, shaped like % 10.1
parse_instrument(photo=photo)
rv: % 28
